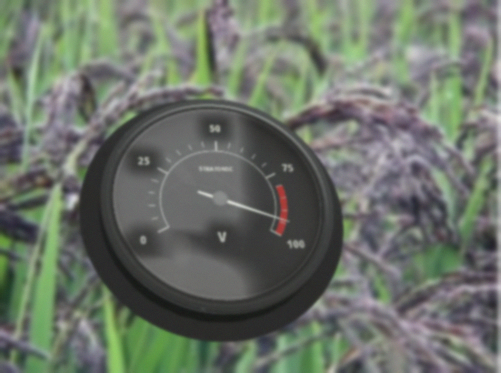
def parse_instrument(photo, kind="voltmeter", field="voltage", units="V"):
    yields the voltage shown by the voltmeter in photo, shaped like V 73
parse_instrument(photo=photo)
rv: V 95
